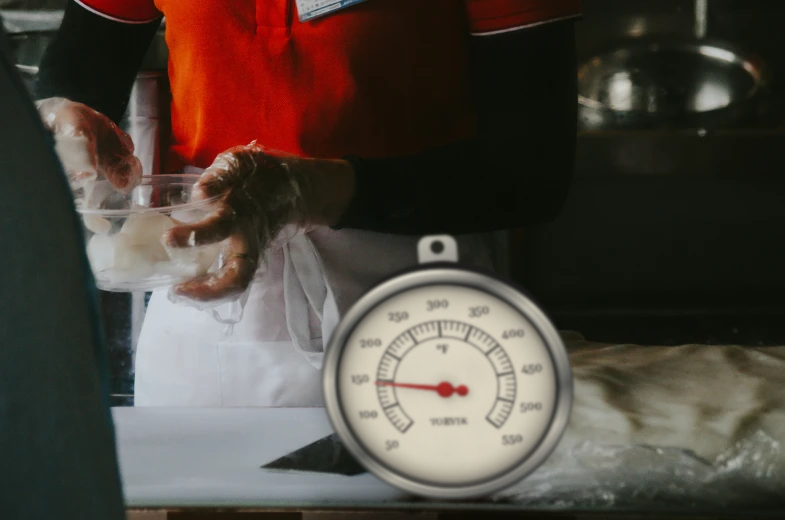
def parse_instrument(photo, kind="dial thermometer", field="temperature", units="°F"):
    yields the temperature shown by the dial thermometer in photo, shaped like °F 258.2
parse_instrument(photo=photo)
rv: °F 150
